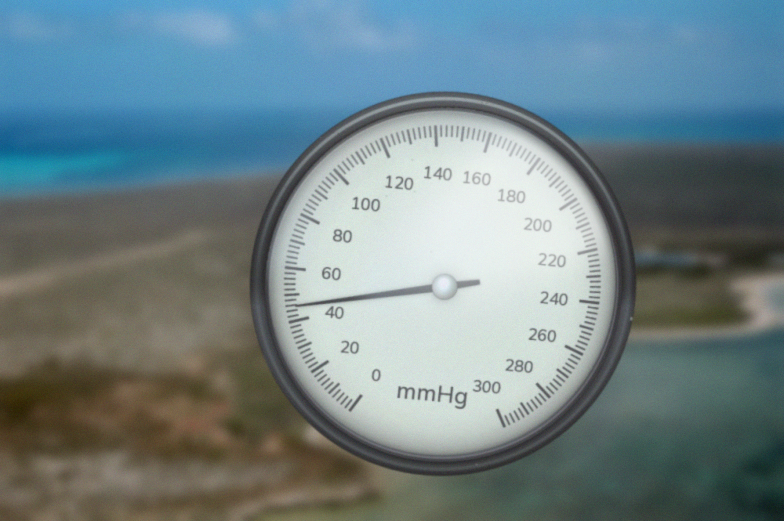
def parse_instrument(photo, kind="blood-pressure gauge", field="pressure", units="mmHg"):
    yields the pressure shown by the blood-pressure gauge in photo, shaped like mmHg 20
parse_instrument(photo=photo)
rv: mmHg 46
